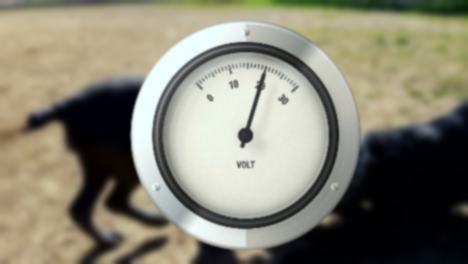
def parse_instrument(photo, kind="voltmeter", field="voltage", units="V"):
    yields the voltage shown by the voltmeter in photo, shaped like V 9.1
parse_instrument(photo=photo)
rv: V 20
